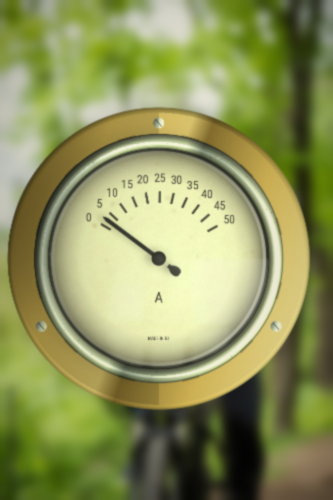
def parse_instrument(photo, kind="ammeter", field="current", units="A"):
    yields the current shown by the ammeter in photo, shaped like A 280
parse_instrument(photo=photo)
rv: A 2.5
